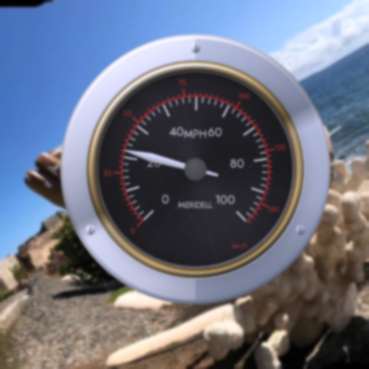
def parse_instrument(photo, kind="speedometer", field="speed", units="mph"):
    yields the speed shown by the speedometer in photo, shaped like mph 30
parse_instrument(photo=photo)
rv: mph 22
